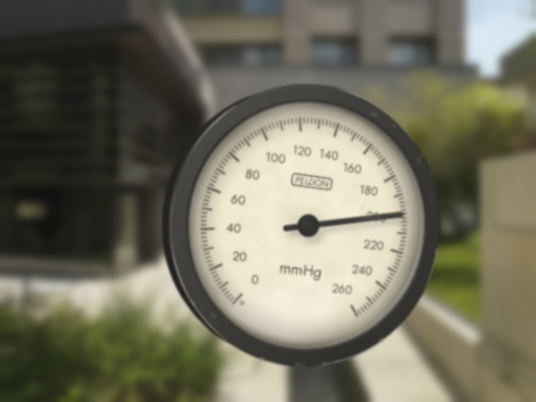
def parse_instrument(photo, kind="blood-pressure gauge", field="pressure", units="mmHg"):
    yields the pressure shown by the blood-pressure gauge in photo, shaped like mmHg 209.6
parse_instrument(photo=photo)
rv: mmHg 200
